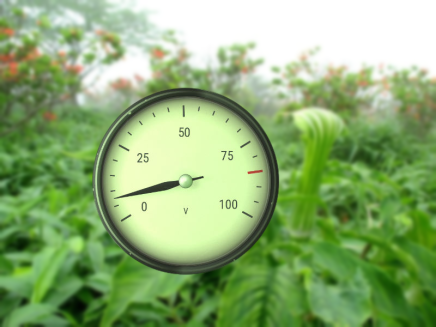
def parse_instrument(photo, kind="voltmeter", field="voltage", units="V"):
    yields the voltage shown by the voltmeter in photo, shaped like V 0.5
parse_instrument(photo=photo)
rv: V 7.5
